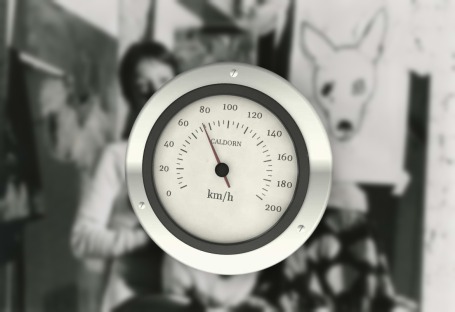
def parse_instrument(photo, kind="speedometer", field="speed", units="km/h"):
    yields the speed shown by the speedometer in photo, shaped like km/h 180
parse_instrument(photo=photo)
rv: km/h 75
